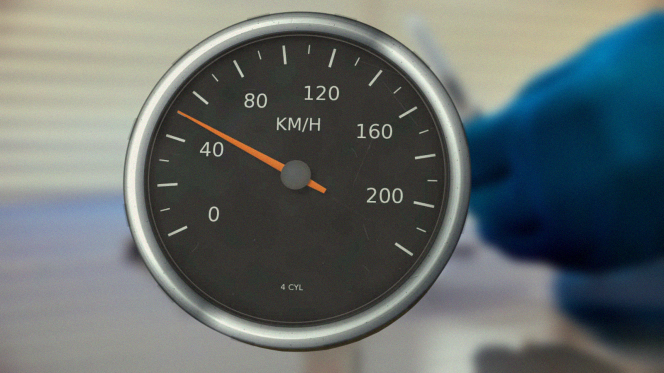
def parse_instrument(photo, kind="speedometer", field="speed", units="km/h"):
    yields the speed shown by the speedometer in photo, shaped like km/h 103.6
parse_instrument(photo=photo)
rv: km/h 50
